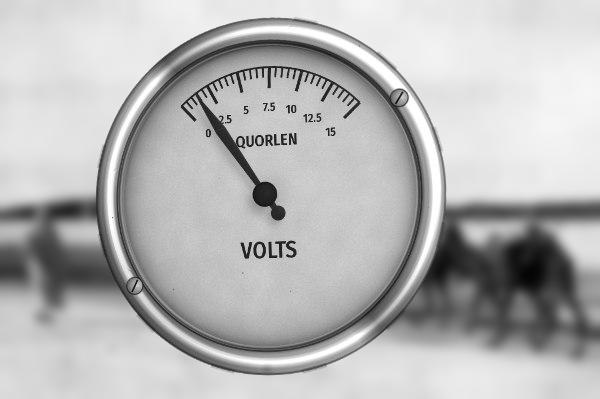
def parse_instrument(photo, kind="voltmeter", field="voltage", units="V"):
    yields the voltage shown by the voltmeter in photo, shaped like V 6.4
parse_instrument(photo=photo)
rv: V 1.5
